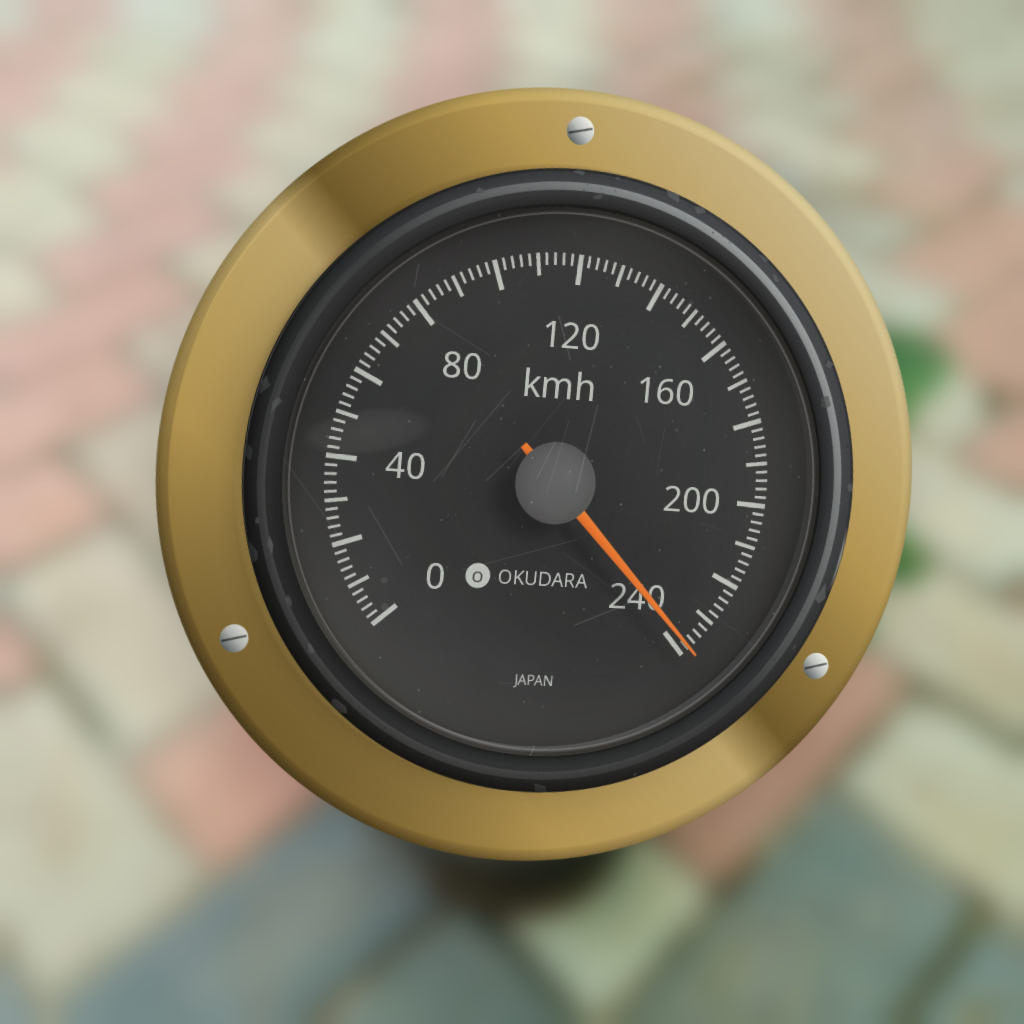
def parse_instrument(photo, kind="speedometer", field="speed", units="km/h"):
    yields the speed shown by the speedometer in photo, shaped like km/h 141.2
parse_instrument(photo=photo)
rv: km/h 238
